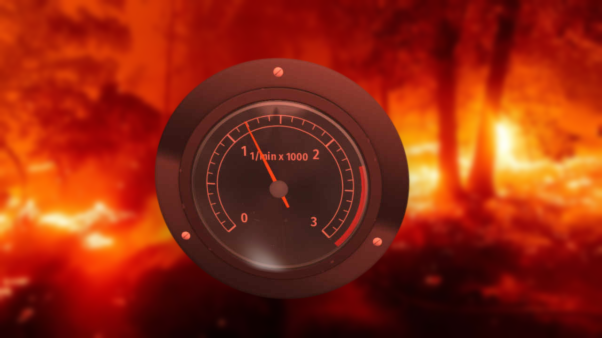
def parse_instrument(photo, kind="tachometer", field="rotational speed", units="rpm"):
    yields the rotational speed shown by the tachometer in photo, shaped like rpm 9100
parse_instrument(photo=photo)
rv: rpm 1200
